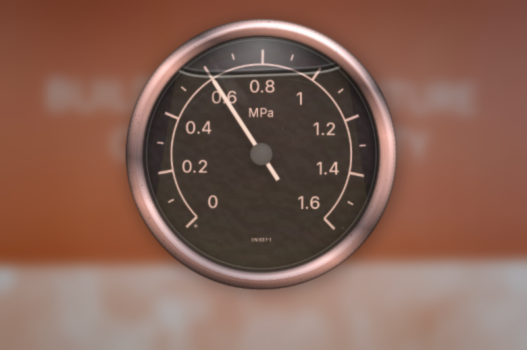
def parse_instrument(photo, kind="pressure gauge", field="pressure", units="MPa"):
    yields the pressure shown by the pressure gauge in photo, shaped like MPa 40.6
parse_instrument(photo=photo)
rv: MPa 0.6
